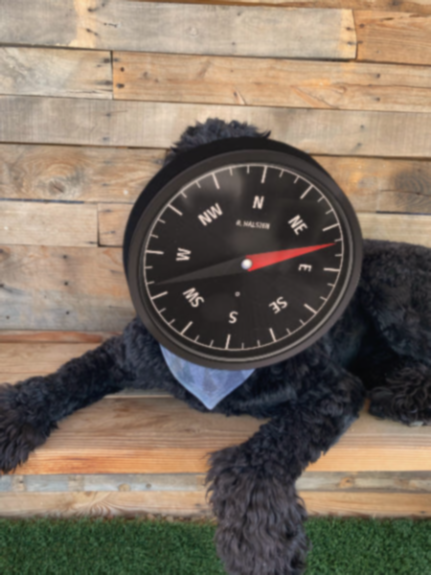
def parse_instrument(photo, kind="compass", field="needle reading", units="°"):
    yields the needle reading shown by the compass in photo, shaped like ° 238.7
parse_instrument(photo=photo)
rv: ° 70
